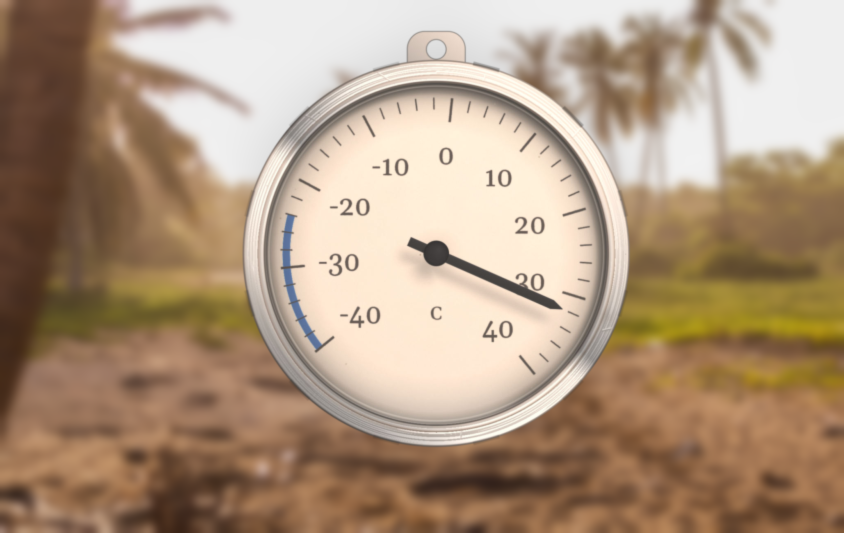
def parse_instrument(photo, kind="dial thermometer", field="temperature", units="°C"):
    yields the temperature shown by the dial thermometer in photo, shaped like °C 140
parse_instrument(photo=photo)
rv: °C 32
